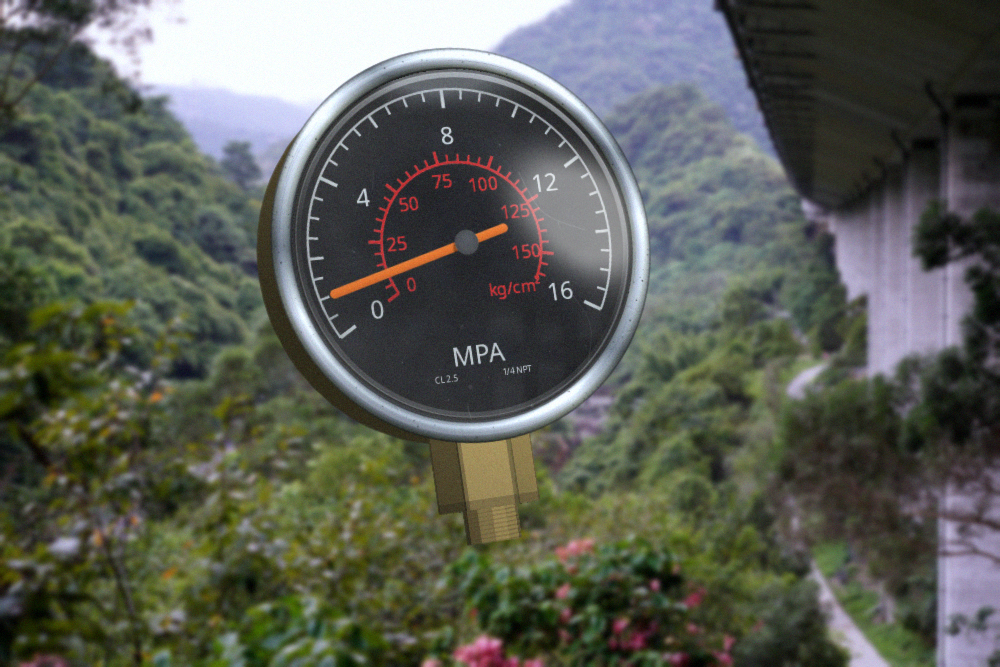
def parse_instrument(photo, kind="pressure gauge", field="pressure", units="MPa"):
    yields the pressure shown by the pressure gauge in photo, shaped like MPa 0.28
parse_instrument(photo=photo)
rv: MPa 1
